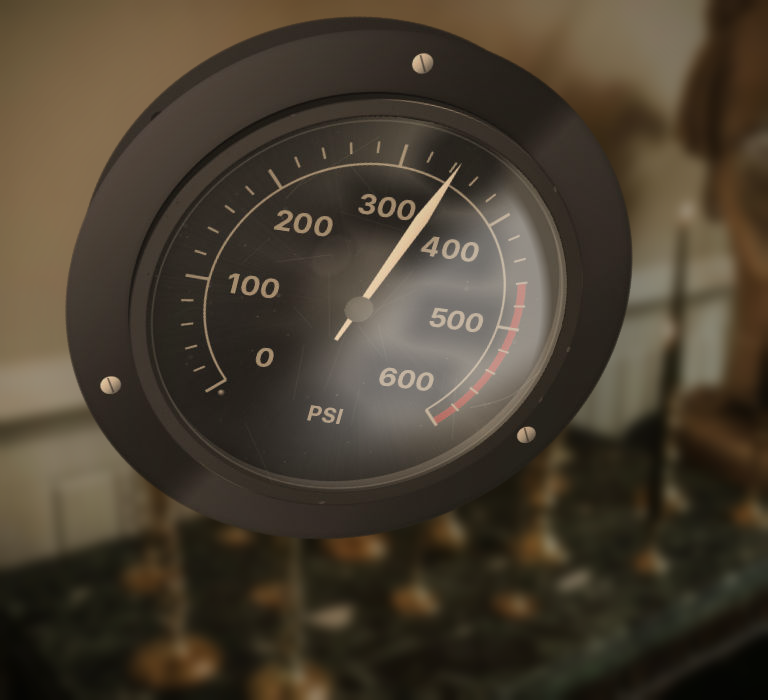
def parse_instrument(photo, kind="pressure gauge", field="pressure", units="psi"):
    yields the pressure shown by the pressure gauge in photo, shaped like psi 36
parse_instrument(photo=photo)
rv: psi 340
